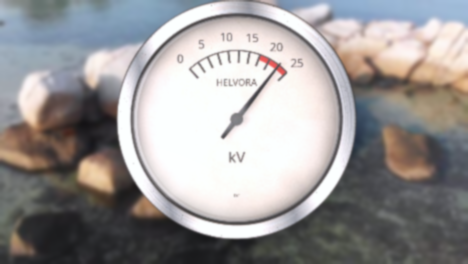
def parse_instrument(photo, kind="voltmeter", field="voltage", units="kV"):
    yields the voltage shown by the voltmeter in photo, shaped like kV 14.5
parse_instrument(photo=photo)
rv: kV 22.5
